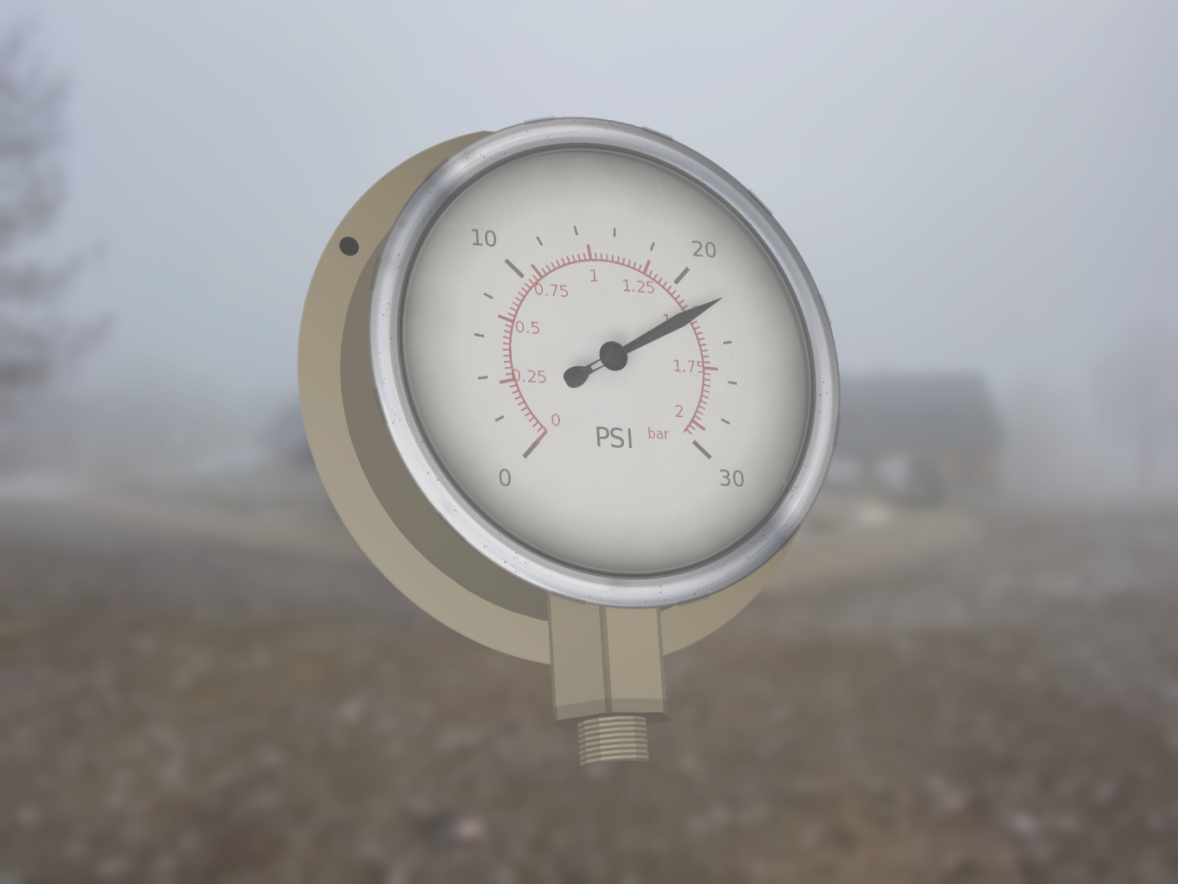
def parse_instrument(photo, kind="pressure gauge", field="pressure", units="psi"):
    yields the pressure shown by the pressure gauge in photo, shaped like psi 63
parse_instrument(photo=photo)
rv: psi 22
